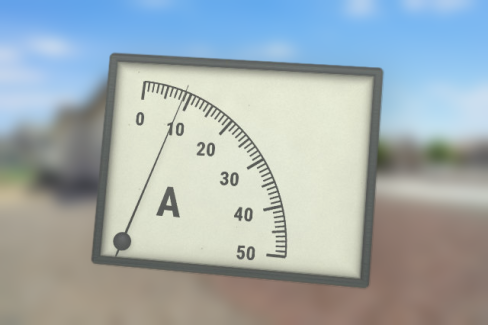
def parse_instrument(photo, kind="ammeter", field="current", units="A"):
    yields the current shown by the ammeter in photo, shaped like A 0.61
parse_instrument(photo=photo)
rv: A 9
